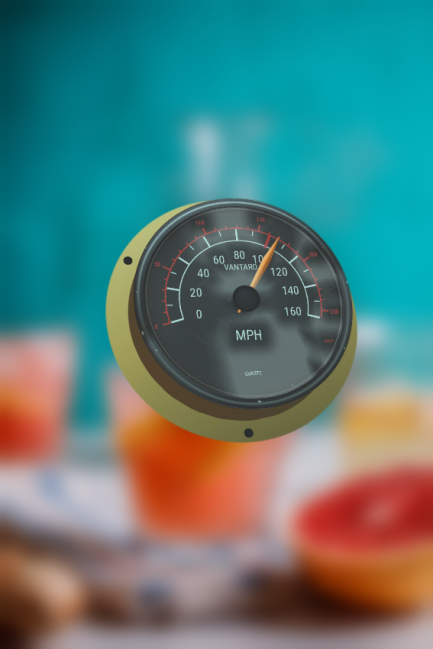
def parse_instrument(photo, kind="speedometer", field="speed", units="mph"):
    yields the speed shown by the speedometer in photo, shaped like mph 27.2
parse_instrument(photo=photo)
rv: mph 105
